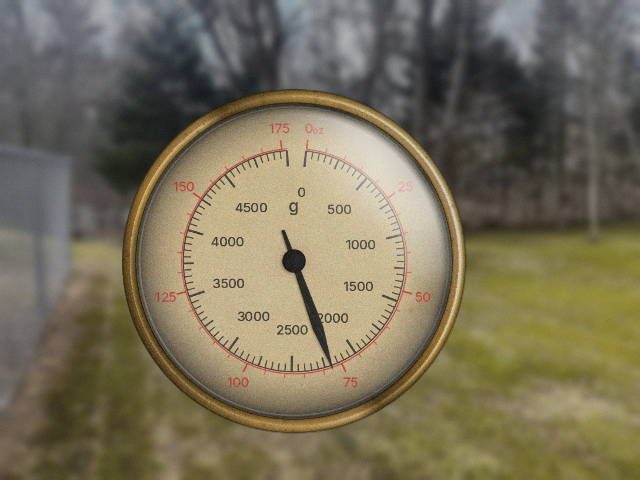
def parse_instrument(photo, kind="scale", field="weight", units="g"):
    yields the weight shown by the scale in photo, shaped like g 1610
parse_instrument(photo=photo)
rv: g 2200
